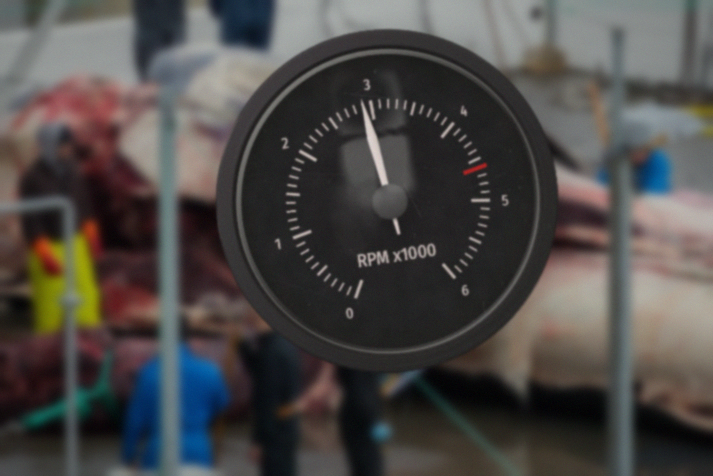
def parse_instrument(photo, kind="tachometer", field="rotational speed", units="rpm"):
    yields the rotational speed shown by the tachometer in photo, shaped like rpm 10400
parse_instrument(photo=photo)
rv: rpm 2900
